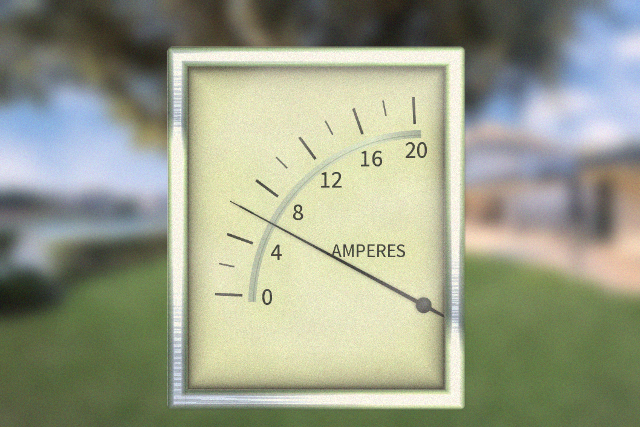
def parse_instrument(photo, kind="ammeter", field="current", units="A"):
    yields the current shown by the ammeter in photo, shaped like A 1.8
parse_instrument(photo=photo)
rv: A 6
